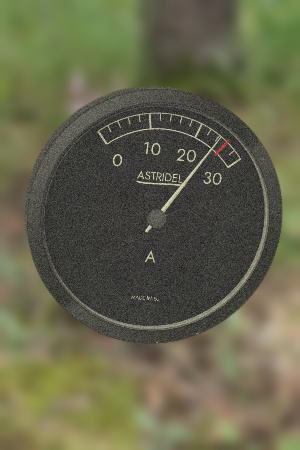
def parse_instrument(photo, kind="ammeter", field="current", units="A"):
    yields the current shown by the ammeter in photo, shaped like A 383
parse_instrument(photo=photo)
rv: A 24
